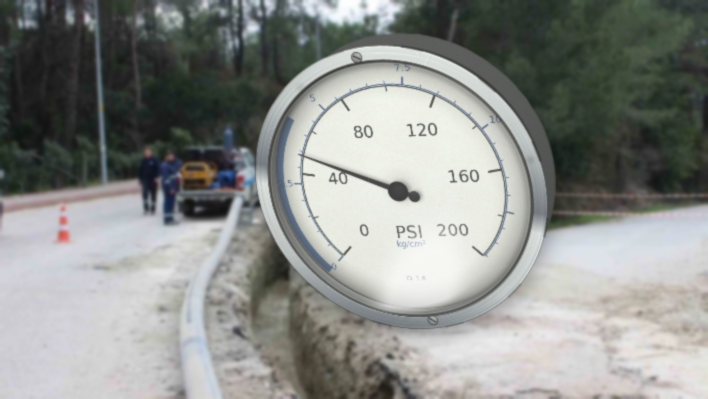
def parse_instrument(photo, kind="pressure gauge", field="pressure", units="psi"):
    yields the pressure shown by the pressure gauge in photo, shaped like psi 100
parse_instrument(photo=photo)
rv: psi 50
